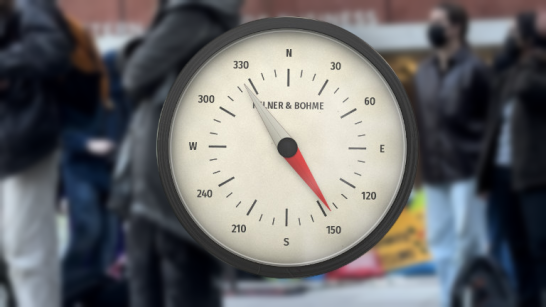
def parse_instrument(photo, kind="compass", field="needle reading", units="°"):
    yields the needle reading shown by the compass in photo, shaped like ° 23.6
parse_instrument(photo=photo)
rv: ° 145
